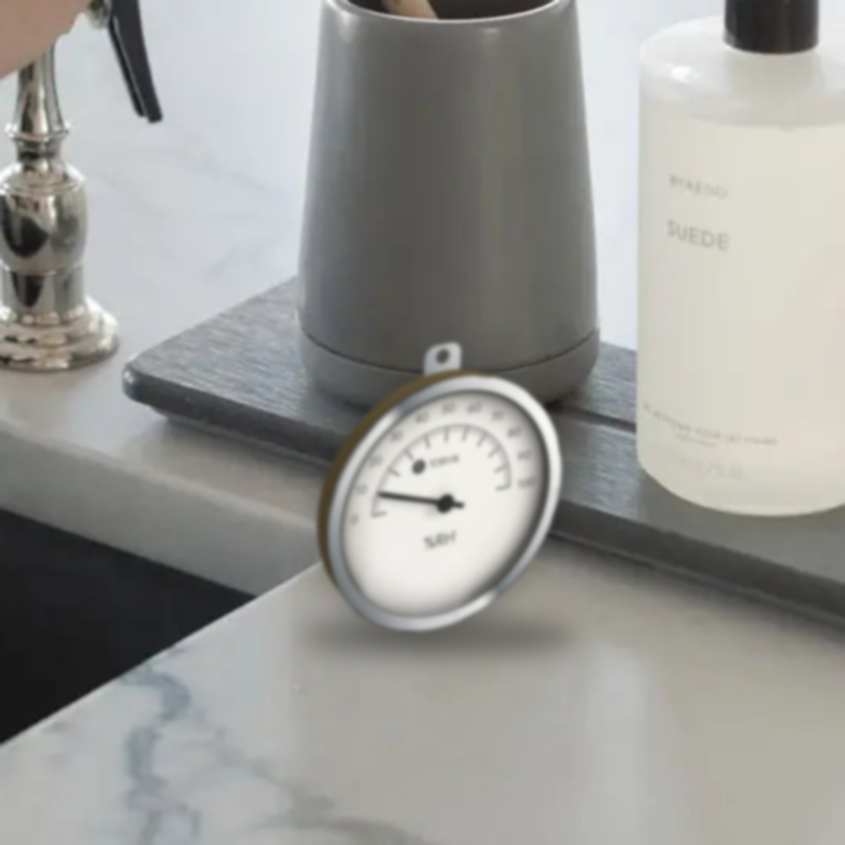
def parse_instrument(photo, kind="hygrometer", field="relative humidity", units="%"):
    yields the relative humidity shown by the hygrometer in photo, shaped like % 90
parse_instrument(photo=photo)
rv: % 10
